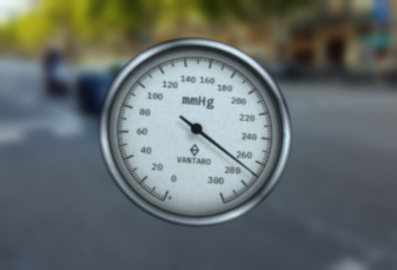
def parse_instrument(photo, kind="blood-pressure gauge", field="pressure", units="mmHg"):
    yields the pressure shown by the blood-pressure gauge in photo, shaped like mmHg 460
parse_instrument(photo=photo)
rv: mmHg 270
